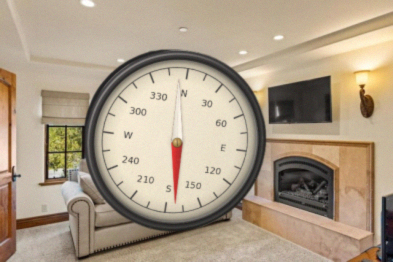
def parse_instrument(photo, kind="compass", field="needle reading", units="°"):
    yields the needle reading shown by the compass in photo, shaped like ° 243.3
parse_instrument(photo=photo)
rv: ° 172.5
